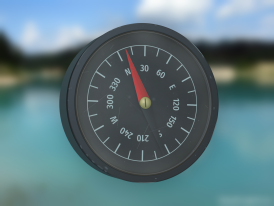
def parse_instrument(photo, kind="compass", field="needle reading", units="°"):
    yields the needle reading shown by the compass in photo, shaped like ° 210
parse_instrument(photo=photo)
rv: ° 7.5
